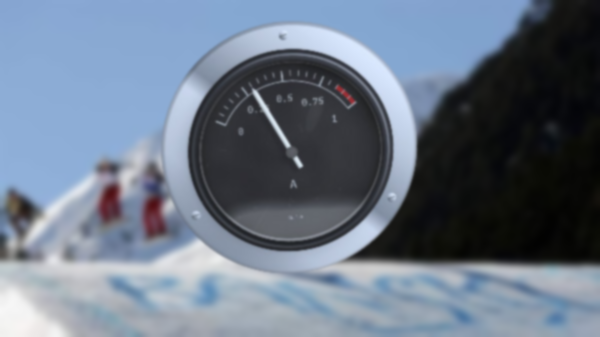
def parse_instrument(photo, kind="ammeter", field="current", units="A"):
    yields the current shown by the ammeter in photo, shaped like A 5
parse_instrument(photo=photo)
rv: A 0.3
